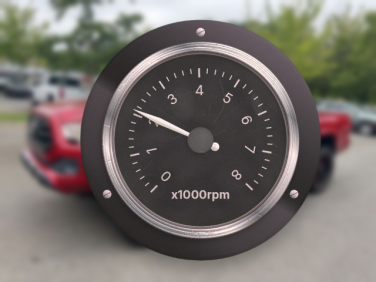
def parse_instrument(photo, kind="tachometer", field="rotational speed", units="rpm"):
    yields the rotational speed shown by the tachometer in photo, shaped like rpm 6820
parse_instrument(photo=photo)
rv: rpm 2100
